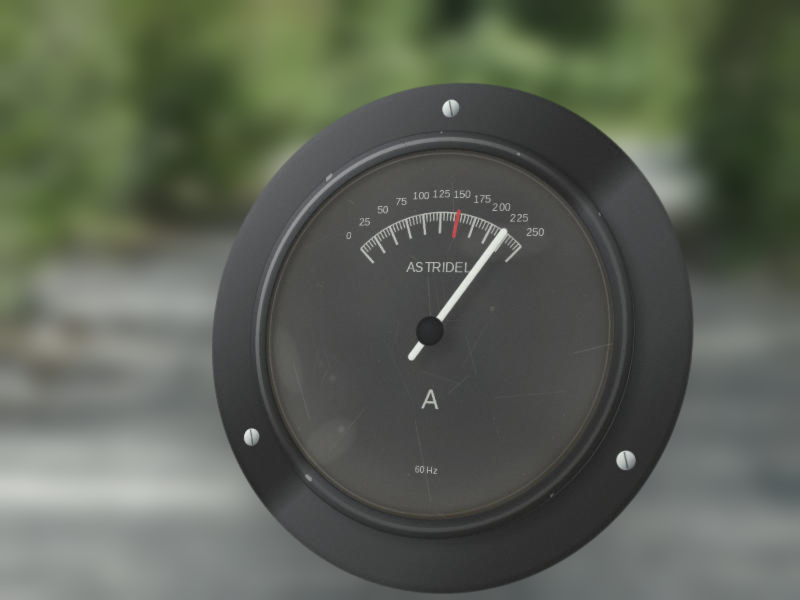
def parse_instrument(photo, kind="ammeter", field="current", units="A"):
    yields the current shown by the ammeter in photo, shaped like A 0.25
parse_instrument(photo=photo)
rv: A 225
